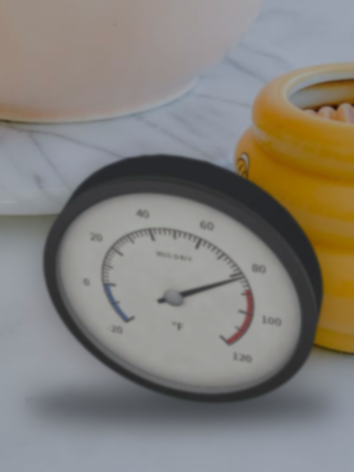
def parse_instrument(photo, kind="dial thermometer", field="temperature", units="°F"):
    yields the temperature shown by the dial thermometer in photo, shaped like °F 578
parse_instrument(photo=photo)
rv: °F 80
